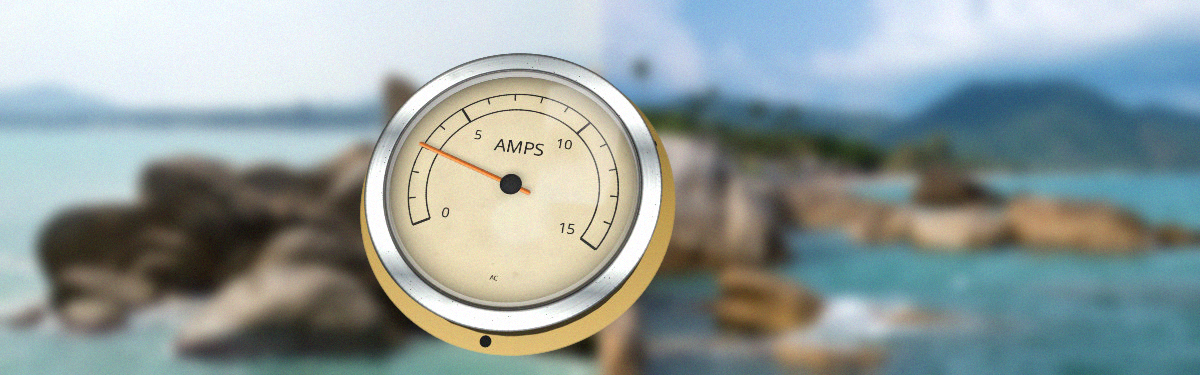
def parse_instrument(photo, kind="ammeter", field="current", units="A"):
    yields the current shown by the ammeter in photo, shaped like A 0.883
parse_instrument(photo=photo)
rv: A 3
